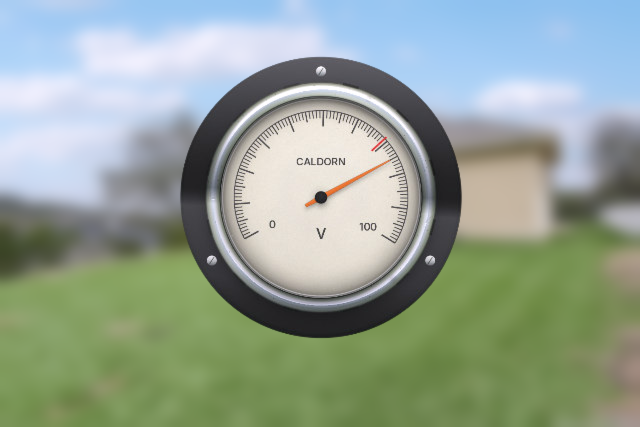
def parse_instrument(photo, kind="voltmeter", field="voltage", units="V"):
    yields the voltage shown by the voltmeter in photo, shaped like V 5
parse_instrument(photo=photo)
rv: V 75
